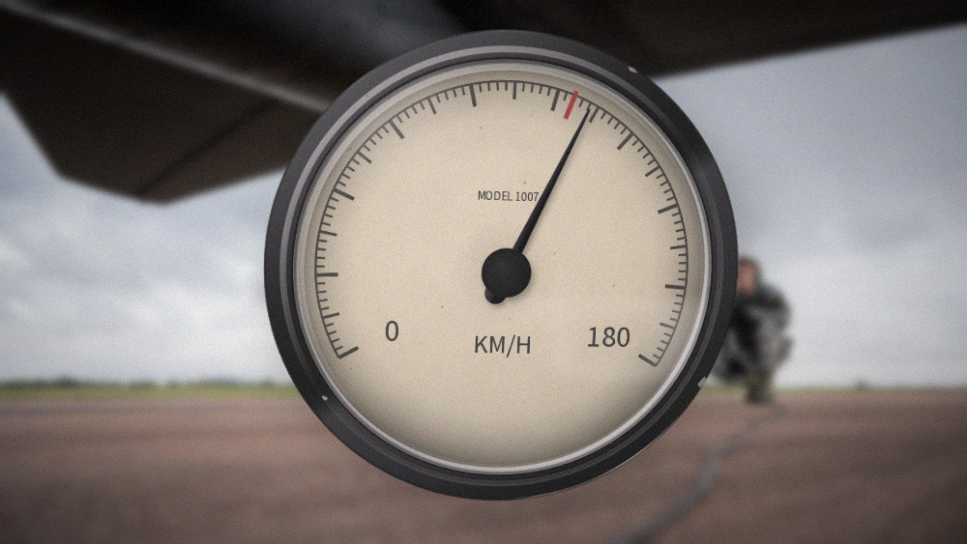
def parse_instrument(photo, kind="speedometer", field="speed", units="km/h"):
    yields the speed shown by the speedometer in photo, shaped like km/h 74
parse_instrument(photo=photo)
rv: km/h 108
